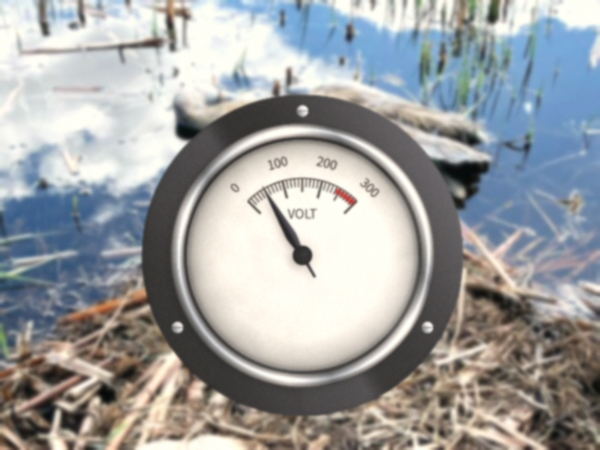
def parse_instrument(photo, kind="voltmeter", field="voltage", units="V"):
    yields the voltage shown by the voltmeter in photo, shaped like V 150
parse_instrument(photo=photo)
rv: V 50
